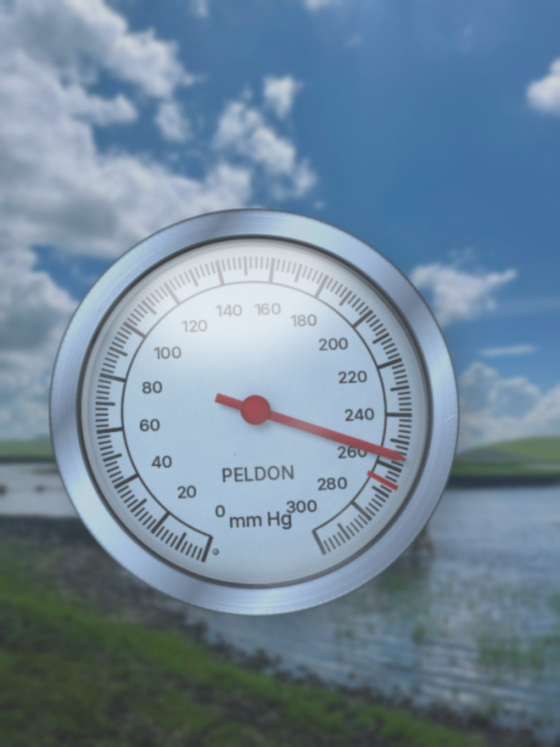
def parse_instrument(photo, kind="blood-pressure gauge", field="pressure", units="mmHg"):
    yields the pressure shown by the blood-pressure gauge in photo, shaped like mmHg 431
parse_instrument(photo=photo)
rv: mmHg 256
